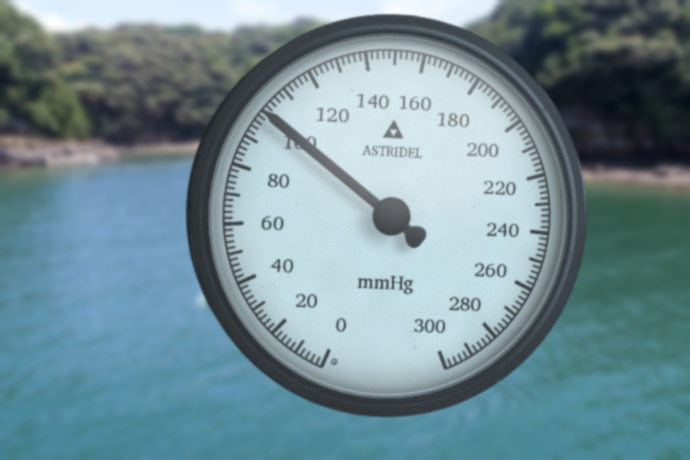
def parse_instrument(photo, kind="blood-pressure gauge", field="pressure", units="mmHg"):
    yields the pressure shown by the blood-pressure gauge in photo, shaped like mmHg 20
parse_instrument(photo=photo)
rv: mmHg 100
